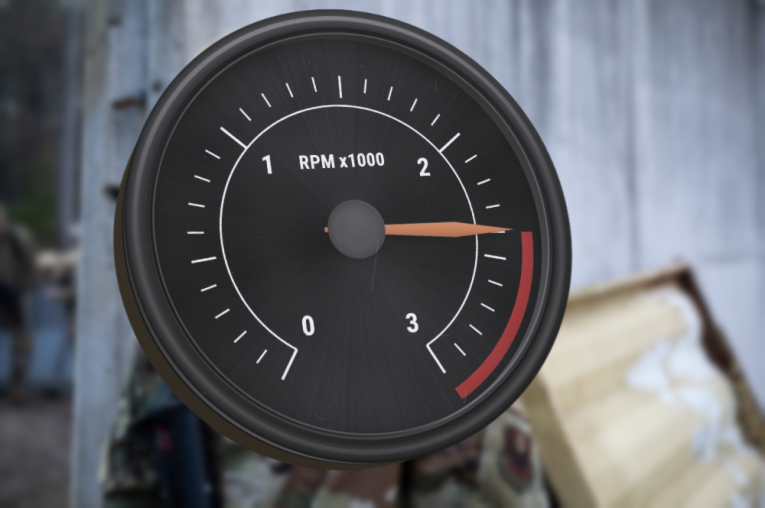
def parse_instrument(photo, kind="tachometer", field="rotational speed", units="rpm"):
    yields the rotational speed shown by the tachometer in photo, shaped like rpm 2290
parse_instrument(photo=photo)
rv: rpm 2400
